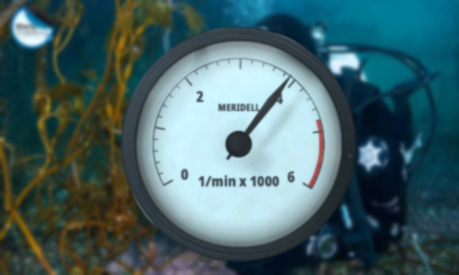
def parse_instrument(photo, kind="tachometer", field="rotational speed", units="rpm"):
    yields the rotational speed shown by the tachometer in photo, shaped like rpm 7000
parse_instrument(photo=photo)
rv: rpm 3900
